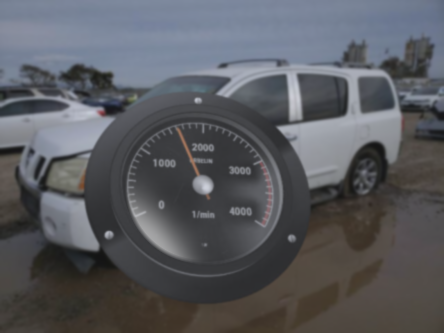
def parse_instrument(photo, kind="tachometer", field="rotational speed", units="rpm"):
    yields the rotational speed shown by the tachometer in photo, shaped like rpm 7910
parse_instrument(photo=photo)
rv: rpm 1600
